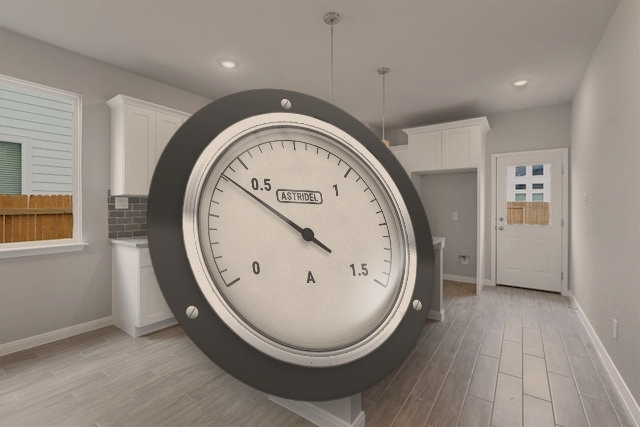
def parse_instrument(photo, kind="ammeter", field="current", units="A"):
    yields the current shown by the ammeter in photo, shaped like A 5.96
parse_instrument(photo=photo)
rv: A 0.4
